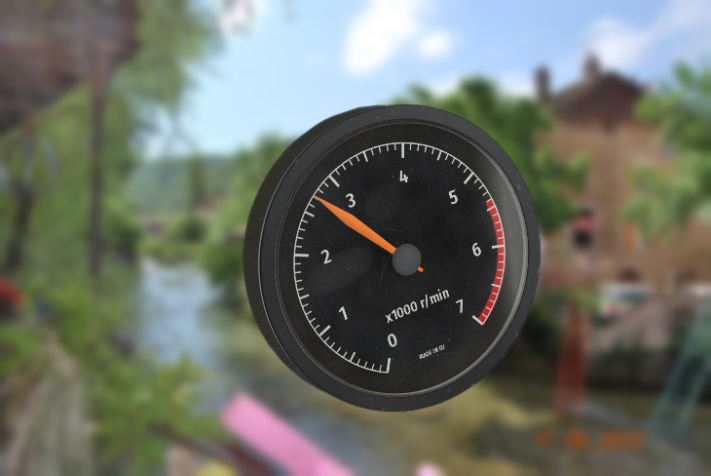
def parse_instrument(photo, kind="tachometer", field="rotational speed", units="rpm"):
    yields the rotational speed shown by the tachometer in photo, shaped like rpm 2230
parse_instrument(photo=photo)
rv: rpm 2700
